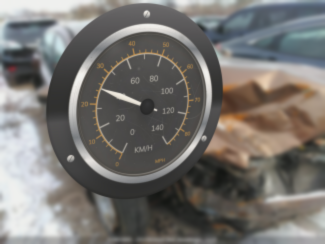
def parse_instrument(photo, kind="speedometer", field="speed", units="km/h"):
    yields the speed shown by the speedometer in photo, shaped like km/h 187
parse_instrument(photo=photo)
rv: km/h 40
